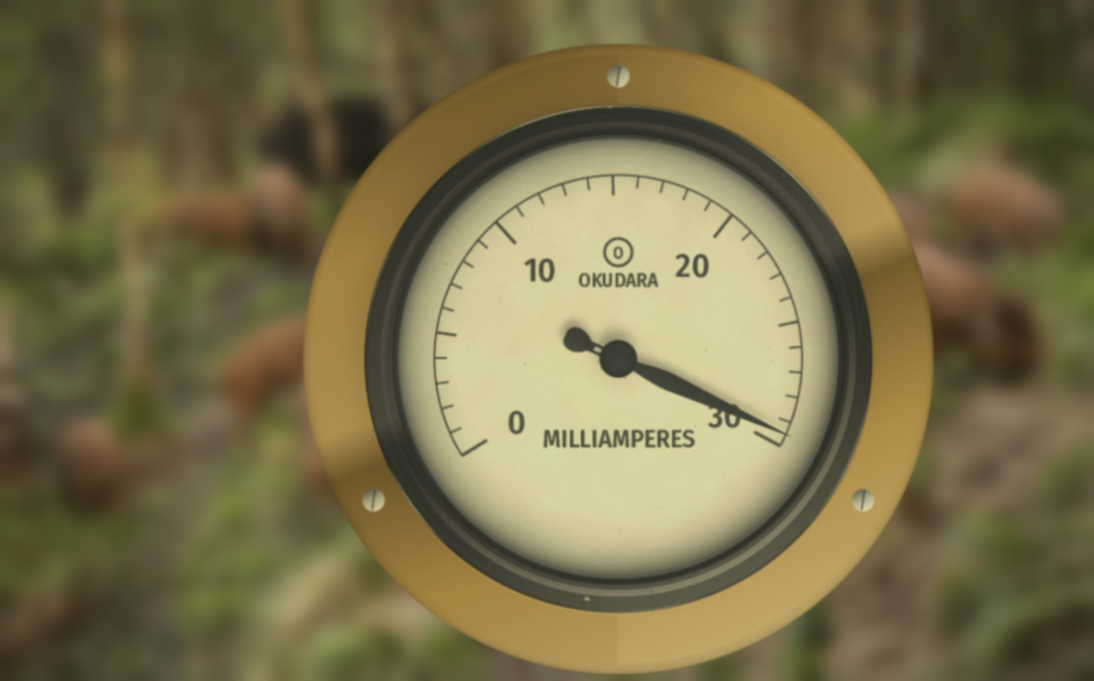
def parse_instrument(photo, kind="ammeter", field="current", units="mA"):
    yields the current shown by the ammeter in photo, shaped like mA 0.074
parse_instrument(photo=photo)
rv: mA 29.5
